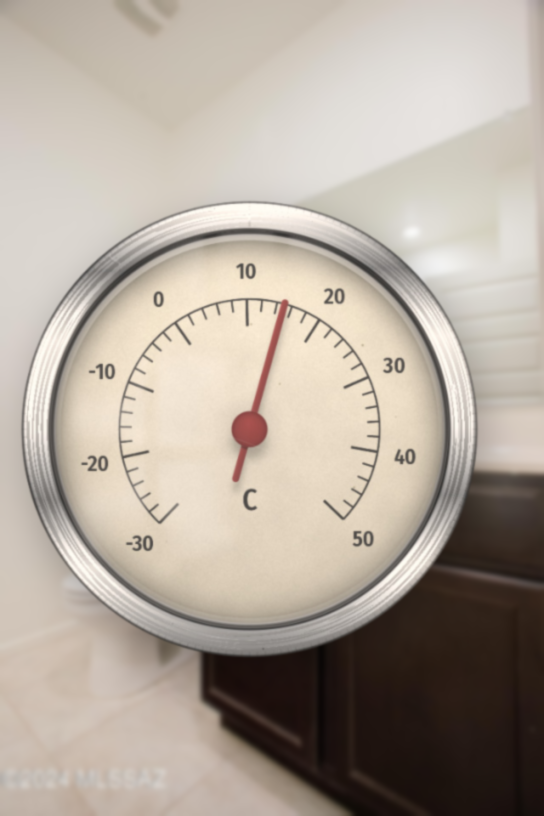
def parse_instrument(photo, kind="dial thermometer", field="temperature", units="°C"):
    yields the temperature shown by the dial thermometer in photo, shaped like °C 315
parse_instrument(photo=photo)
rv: °C 15
